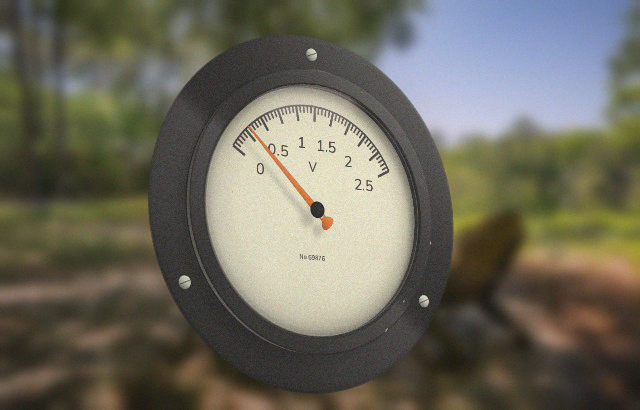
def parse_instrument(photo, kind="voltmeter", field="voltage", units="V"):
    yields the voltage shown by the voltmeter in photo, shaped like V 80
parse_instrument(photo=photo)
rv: V 0.25
